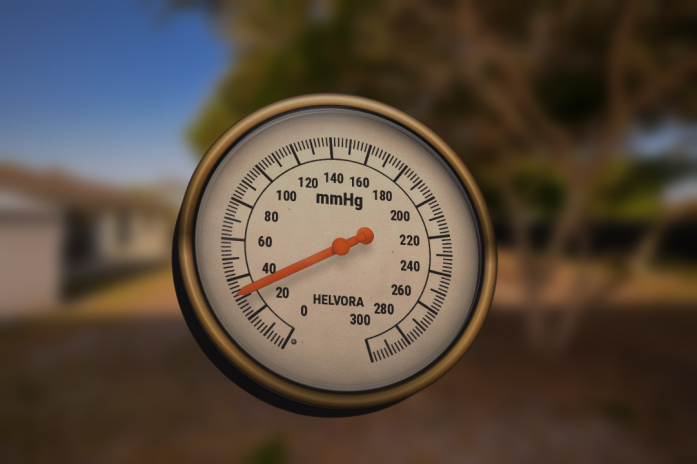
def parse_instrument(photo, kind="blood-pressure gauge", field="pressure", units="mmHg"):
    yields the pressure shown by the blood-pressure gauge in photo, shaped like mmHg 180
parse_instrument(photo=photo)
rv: mmHg 32
